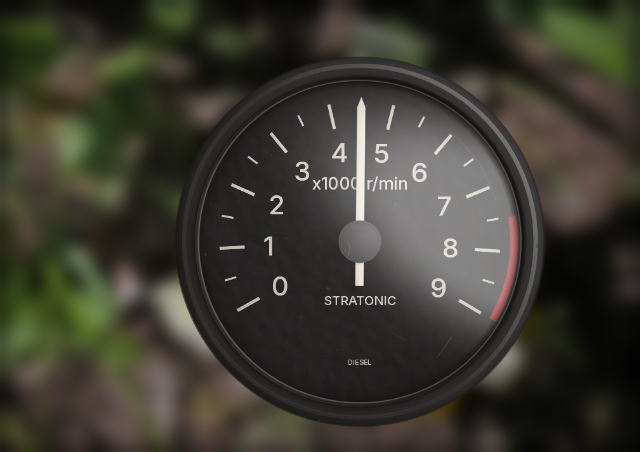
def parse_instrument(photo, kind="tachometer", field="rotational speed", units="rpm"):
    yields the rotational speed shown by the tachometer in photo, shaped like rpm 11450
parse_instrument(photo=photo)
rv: rpm 4500
